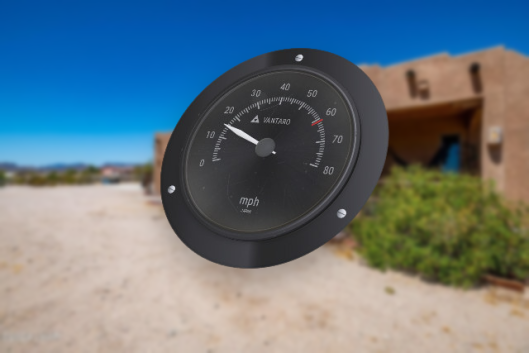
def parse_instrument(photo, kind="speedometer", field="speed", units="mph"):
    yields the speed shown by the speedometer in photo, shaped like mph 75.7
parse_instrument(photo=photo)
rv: mph 15
